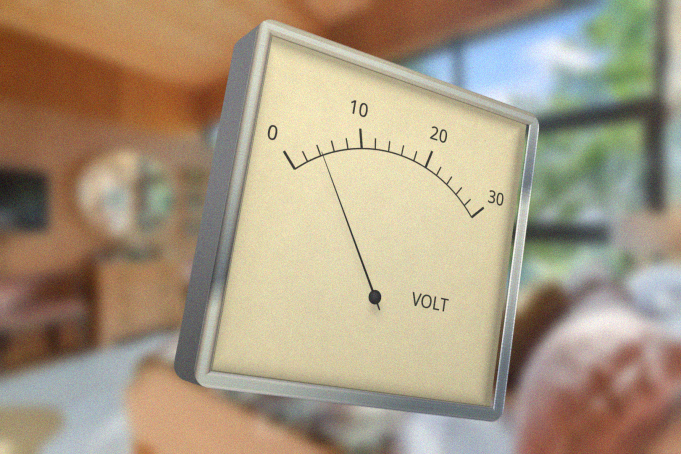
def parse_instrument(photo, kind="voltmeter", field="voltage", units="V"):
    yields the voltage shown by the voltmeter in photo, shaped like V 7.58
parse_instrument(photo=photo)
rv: V 4
